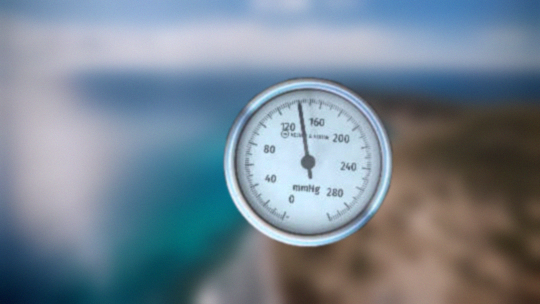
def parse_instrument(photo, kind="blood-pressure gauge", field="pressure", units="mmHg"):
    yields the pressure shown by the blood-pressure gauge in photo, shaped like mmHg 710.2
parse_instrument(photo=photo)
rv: mmHg 140
